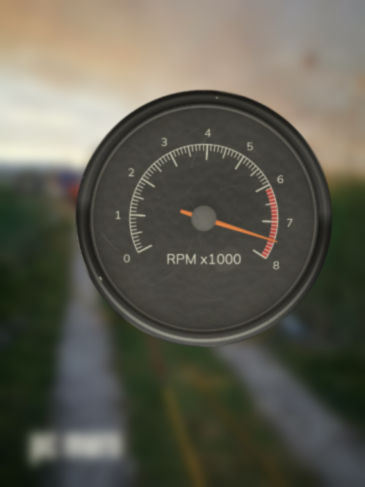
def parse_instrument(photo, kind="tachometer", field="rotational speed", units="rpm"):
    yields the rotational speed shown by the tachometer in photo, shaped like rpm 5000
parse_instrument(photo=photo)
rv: rpm 7500
